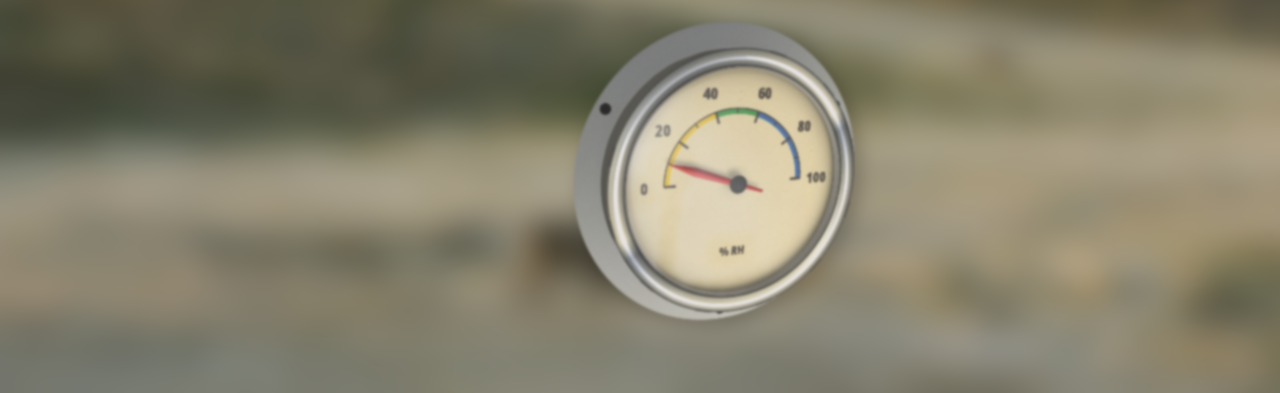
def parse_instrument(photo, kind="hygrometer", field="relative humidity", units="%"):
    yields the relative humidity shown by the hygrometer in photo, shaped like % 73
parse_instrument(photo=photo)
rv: % 10
